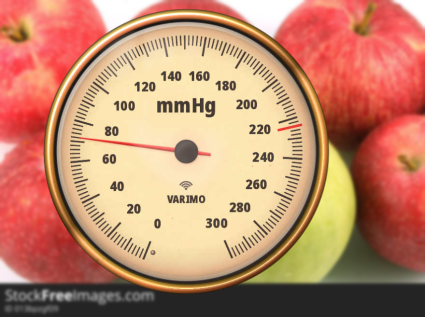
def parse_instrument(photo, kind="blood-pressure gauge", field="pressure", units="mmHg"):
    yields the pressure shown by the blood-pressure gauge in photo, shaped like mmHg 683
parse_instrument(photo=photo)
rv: mmHg 72
